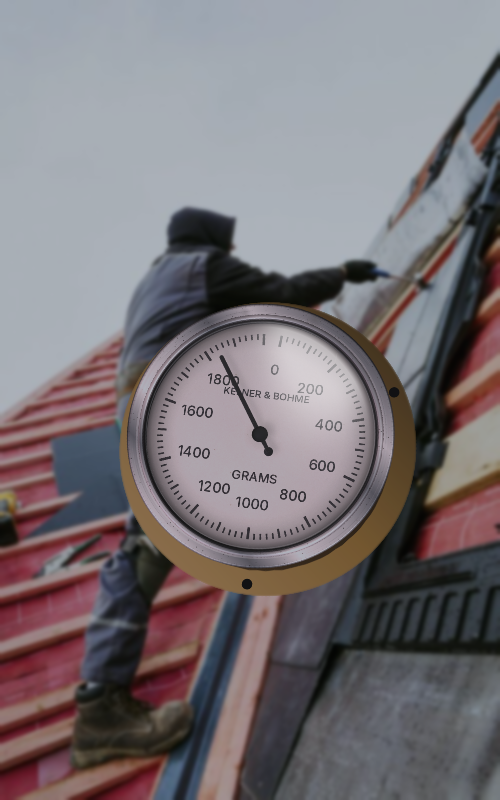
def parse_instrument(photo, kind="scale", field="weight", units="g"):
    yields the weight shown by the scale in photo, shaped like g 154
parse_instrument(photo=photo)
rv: g 1840
